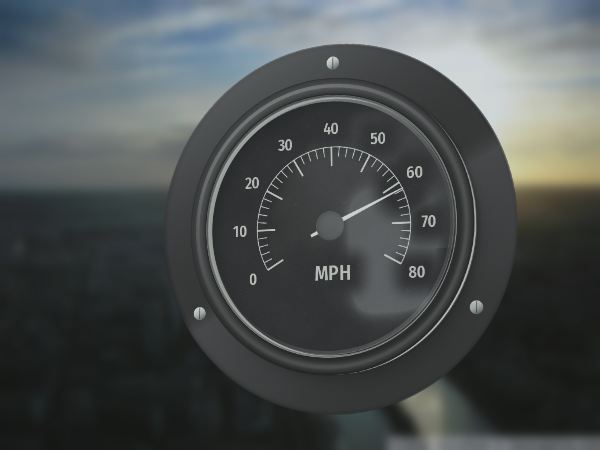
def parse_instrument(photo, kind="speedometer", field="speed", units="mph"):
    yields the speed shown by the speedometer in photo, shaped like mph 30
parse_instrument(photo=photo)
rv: mph 62
